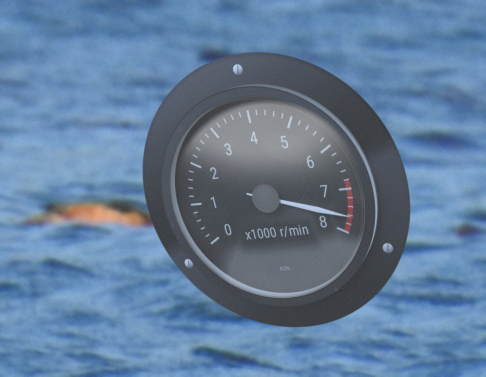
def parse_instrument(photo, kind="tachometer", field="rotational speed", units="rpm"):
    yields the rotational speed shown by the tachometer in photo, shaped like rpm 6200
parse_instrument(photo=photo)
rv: rpm 7600
